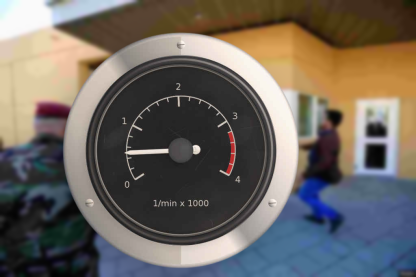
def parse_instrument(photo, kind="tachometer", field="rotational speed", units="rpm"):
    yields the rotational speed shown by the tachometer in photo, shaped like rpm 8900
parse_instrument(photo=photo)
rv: rpm 500
